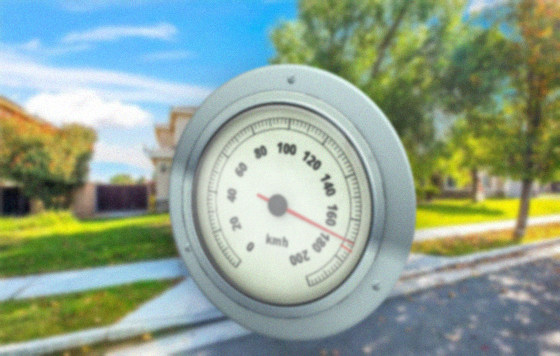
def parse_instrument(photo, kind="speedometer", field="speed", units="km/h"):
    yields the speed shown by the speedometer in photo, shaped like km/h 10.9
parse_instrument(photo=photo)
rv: km/h 170
